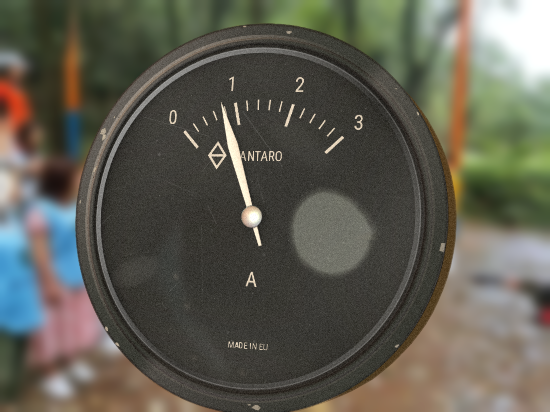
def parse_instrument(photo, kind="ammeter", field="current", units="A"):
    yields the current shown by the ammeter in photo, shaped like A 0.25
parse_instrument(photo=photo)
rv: A 0.8
